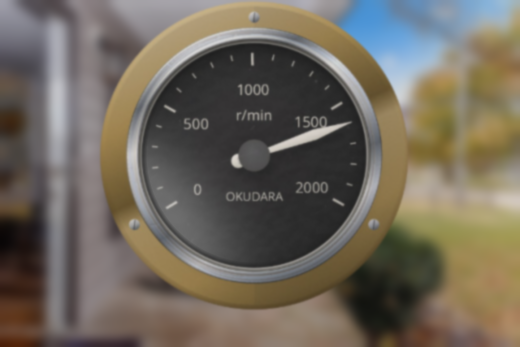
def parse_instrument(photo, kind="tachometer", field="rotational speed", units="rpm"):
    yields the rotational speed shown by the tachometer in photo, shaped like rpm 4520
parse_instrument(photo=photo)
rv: rpm 1600
